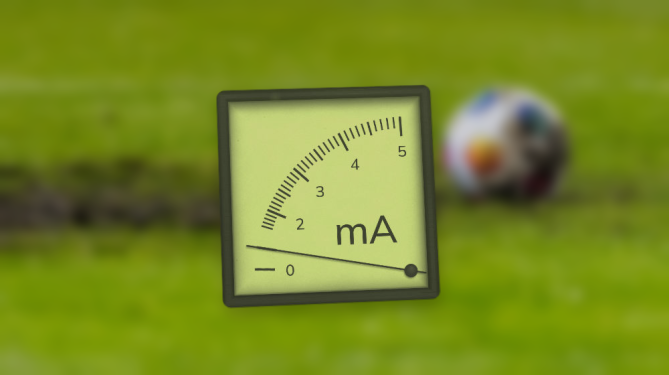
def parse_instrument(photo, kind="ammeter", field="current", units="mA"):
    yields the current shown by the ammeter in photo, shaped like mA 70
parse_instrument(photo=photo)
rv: mA 1
